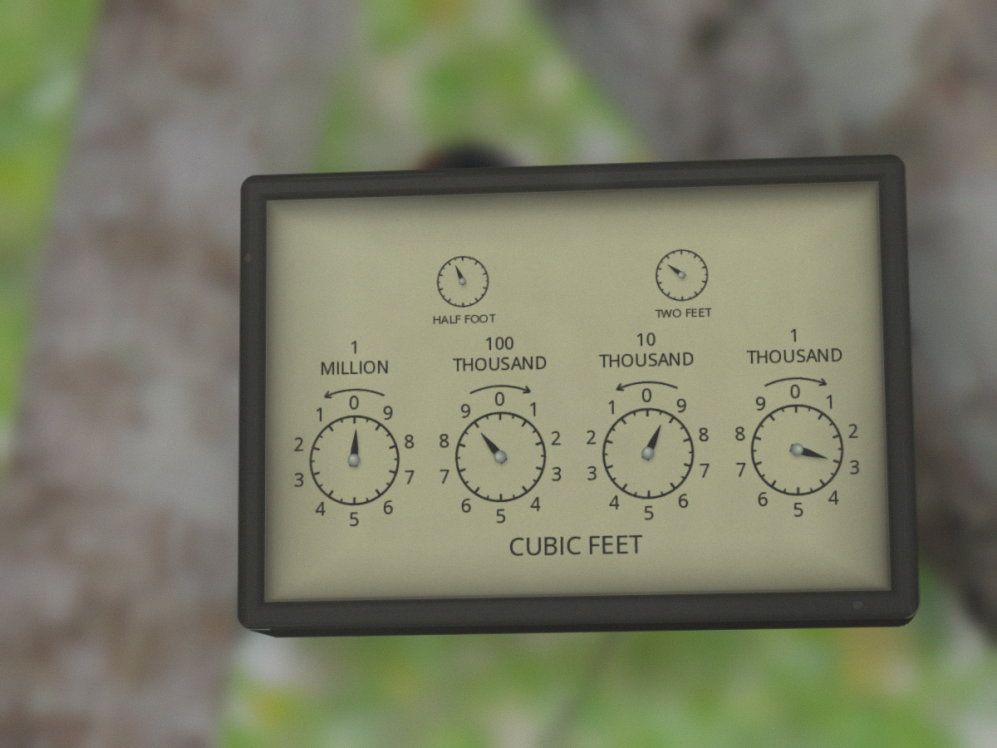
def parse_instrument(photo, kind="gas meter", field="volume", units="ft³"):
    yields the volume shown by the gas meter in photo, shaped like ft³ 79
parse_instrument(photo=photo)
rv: ft³ 989300
